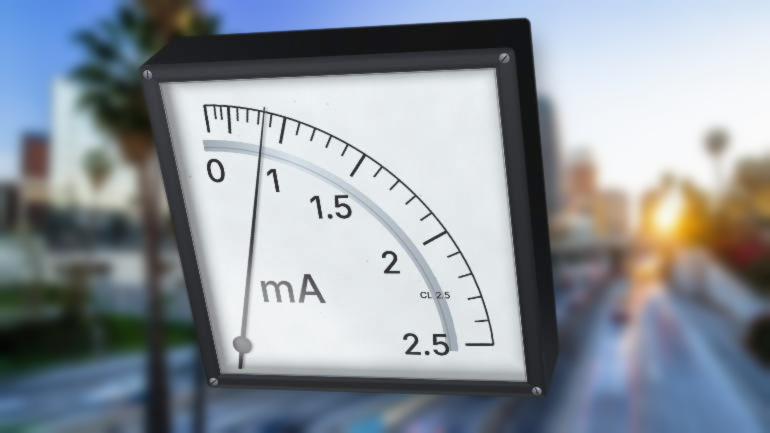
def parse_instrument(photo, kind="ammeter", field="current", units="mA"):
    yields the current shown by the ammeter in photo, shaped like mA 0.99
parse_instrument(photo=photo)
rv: mA 0.85
